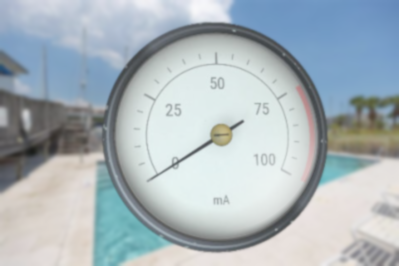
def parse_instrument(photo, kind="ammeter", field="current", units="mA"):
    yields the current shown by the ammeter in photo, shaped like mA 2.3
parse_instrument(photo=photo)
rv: mA 0
